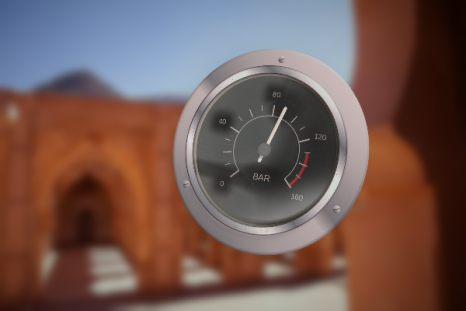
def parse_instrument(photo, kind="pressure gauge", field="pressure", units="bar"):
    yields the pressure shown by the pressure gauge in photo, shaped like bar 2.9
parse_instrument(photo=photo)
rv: bar 90
